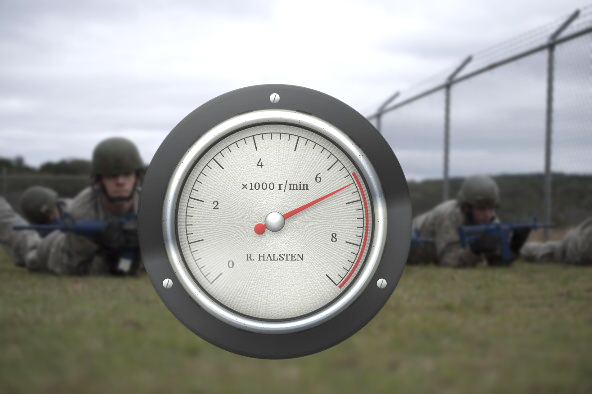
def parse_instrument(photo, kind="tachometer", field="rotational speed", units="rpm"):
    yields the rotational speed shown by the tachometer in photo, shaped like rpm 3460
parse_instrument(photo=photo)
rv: rpm 6600
